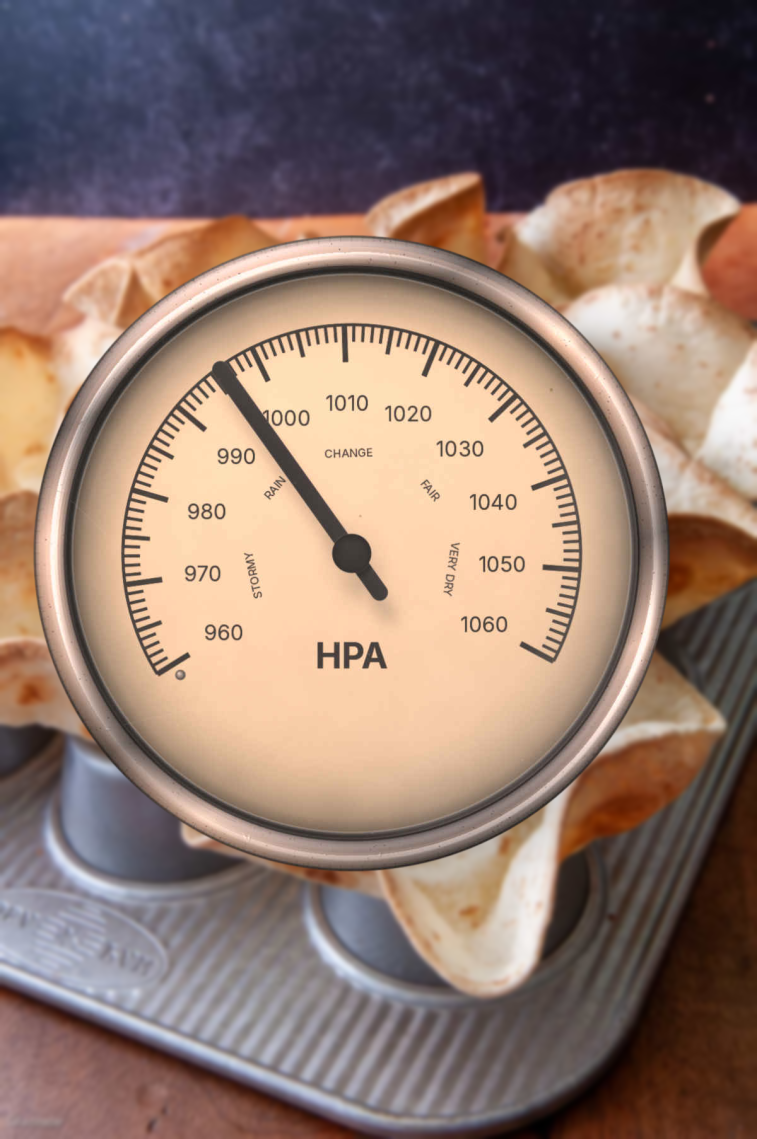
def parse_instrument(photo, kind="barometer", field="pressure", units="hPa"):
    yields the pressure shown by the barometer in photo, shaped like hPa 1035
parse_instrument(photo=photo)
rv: hPa 996
